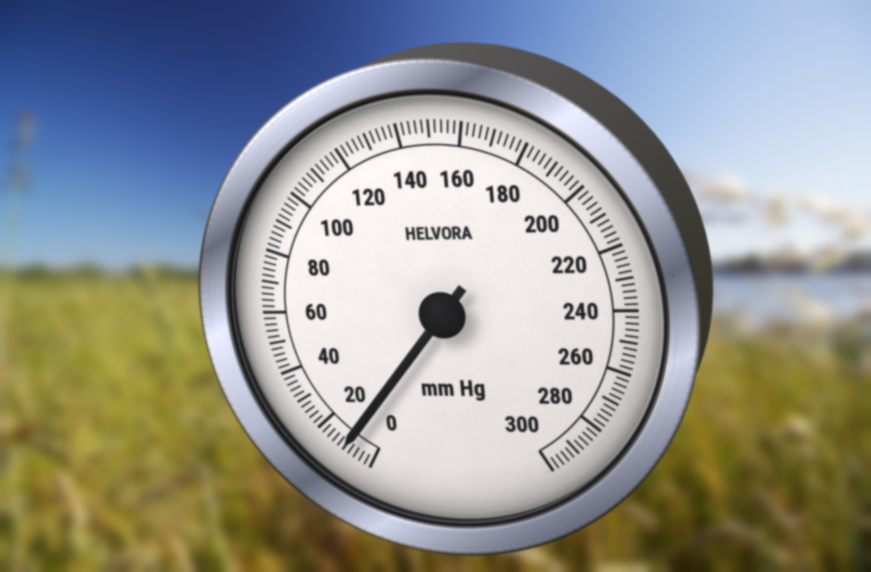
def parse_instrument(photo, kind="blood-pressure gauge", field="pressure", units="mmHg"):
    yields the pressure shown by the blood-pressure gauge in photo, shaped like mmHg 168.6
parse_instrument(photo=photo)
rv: mmHg 10
